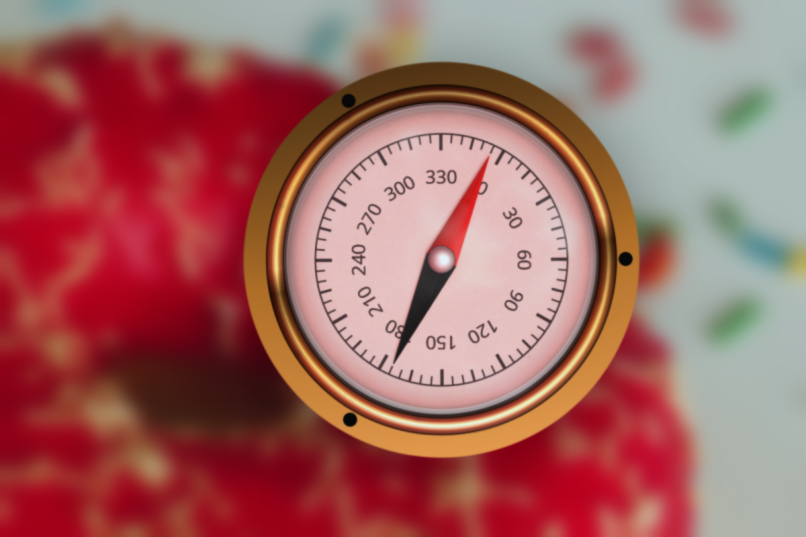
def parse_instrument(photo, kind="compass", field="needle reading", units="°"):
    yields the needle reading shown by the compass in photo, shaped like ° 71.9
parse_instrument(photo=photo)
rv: ° 355
